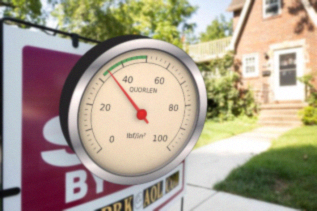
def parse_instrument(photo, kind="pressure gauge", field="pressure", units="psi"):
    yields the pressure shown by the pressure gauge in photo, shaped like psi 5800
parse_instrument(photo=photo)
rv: psi 34
